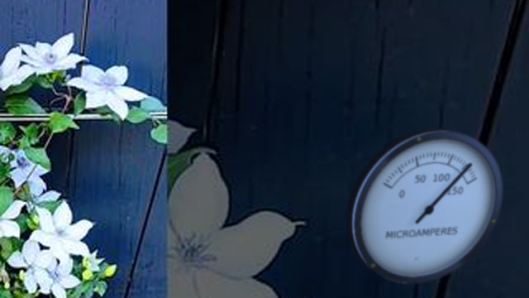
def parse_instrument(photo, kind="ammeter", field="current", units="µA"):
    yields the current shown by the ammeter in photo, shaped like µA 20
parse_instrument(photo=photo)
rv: µA 125
